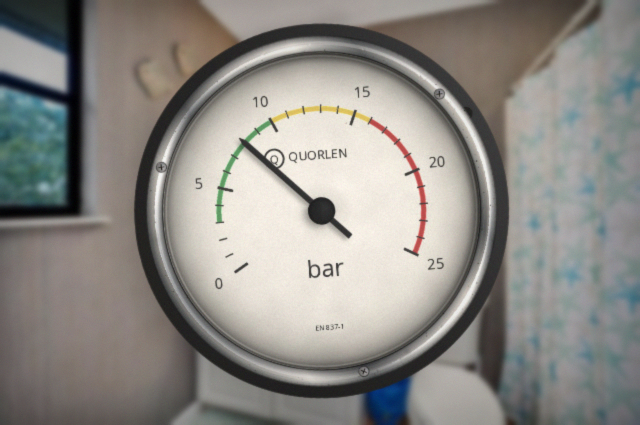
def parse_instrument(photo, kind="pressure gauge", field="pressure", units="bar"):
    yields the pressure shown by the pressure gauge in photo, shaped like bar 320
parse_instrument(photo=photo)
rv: bar 8
